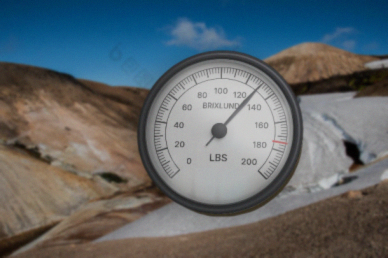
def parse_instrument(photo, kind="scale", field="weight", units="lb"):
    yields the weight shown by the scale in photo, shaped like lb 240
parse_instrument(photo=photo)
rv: lb 130
